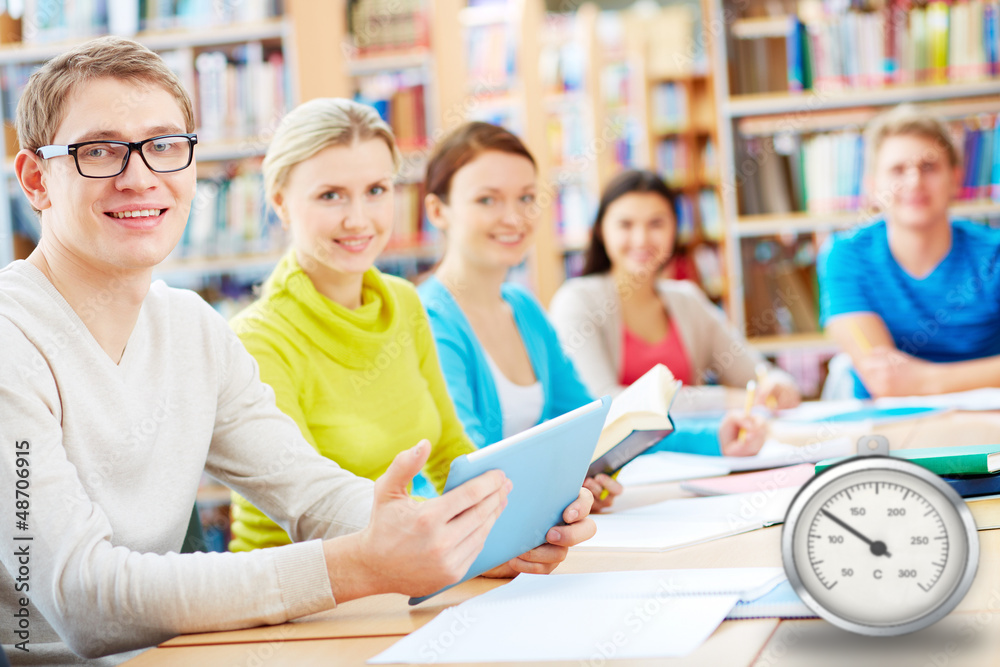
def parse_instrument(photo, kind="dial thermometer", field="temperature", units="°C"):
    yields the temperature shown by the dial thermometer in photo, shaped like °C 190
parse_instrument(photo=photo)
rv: °C 125
